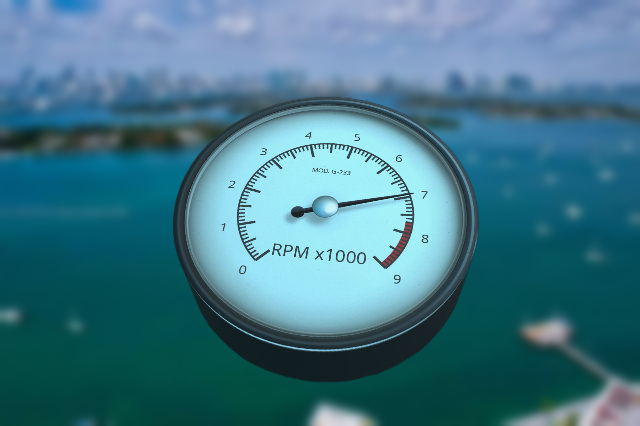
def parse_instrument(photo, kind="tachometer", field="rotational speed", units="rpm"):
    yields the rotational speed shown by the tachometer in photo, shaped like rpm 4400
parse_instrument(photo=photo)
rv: rpm 7000
